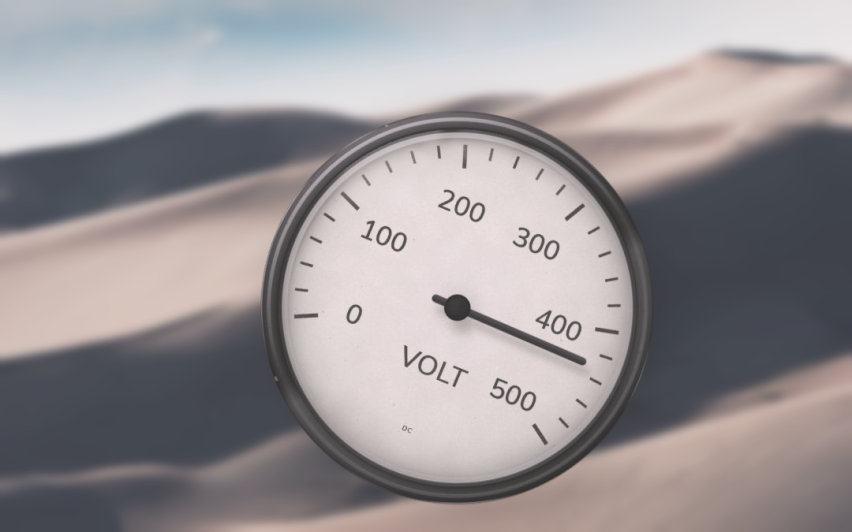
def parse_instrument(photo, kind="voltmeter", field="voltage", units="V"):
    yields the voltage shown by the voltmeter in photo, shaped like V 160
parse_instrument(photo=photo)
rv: V 430
